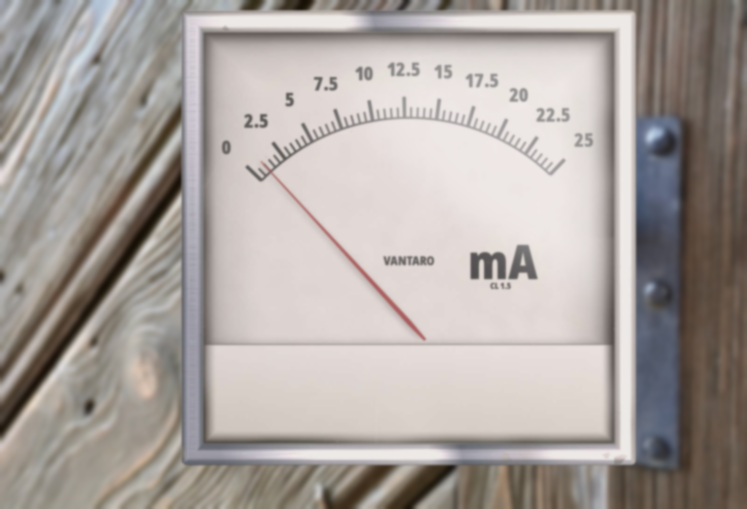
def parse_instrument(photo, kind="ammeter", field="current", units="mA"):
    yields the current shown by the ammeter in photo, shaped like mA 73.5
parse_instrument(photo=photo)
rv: mA 1
